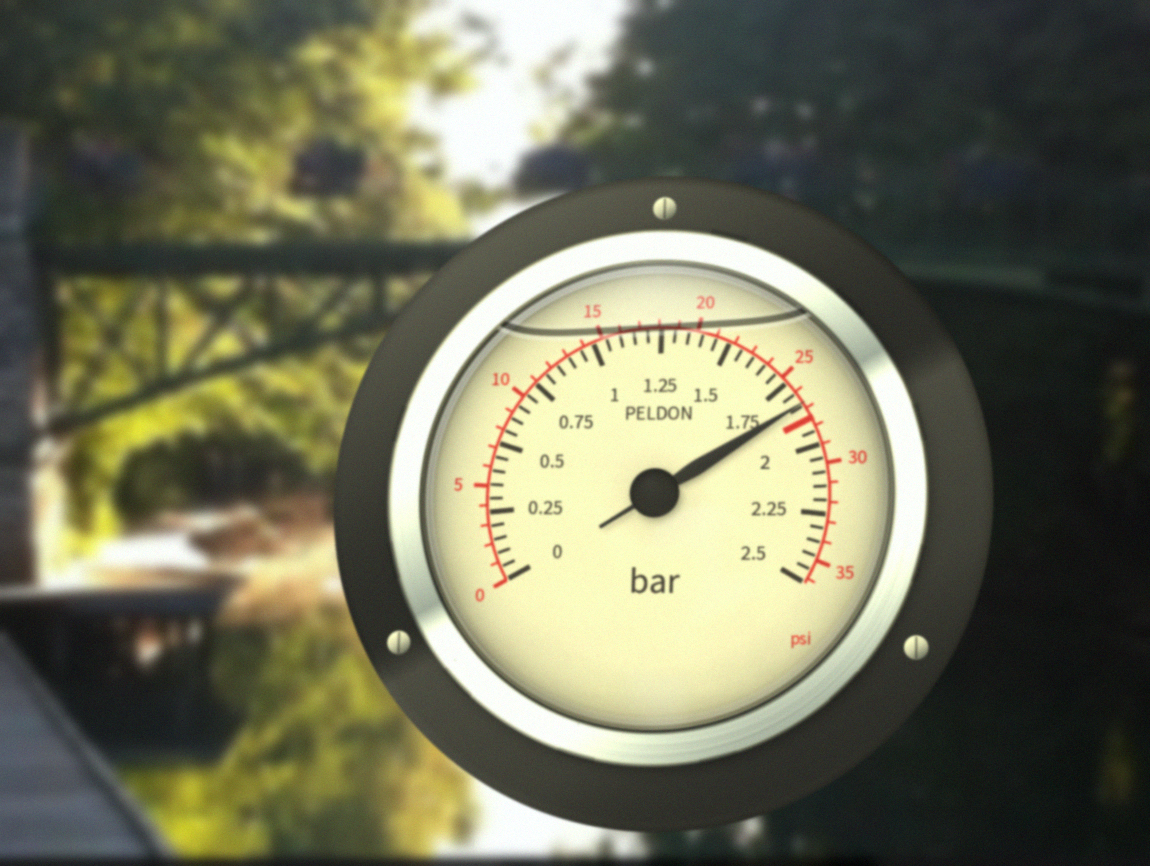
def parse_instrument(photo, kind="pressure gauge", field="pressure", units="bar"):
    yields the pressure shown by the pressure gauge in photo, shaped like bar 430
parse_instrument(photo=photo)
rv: bar 1.85
